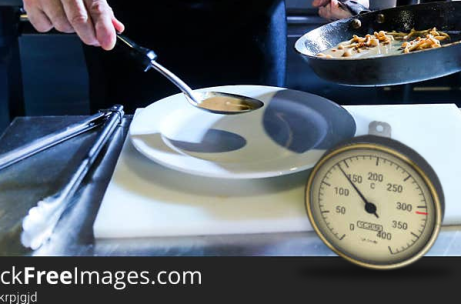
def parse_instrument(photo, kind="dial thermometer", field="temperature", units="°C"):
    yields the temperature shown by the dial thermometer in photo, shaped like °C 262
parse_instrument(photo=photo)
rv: °C 140
